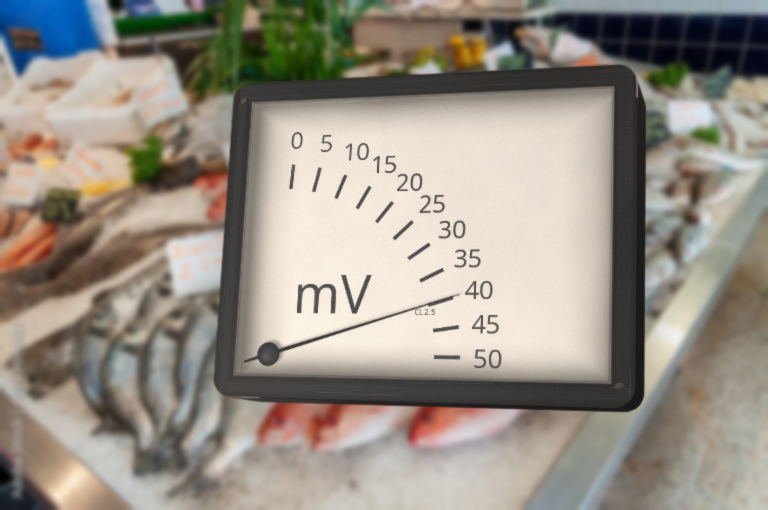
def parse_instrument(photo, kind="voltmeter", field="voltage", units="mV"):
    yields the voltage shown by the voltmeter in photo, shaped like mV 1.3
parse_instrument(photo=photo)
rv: mV 40
